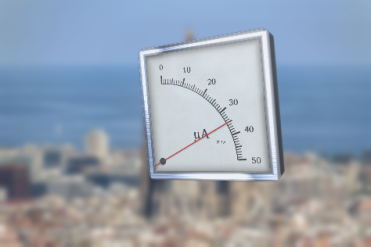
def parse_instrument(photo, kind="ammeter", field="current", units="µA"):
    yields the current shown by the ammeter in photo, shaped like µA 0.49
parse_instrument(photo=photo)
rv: µA 35
